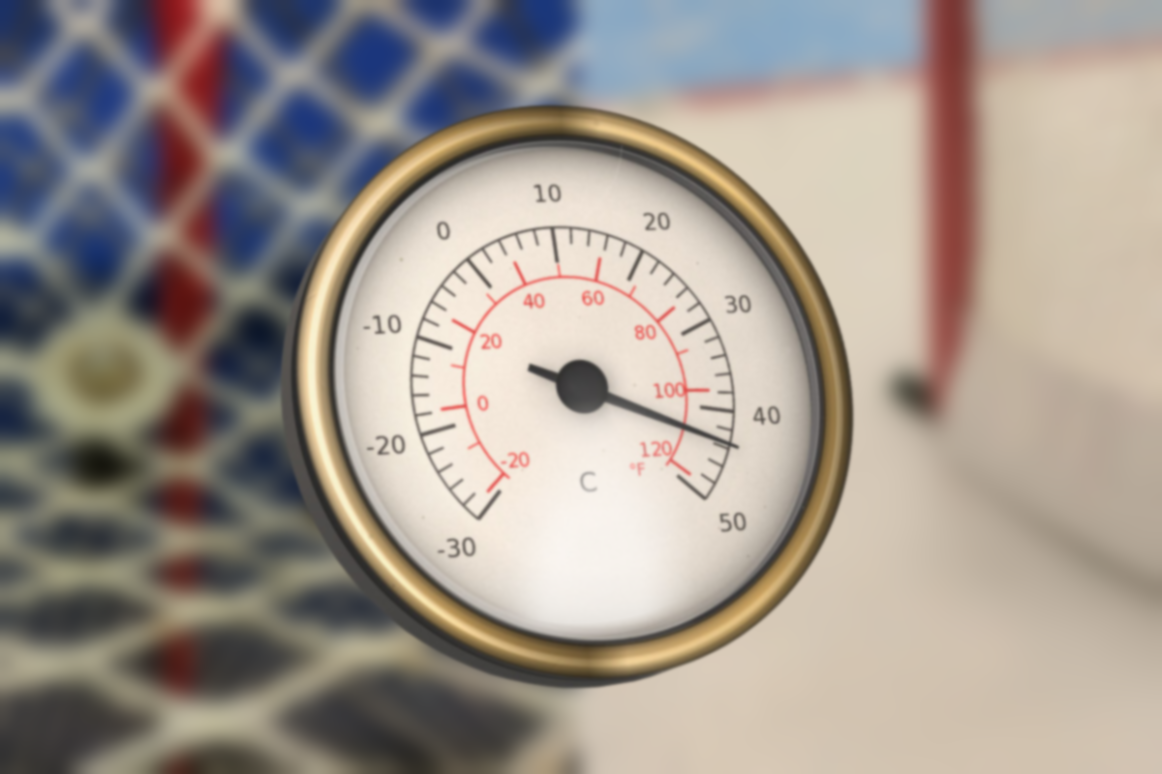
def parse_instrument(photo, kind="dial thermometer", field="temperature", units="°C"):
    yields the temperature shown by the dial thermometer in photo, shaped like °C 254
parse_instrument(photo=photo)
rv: °C 44
